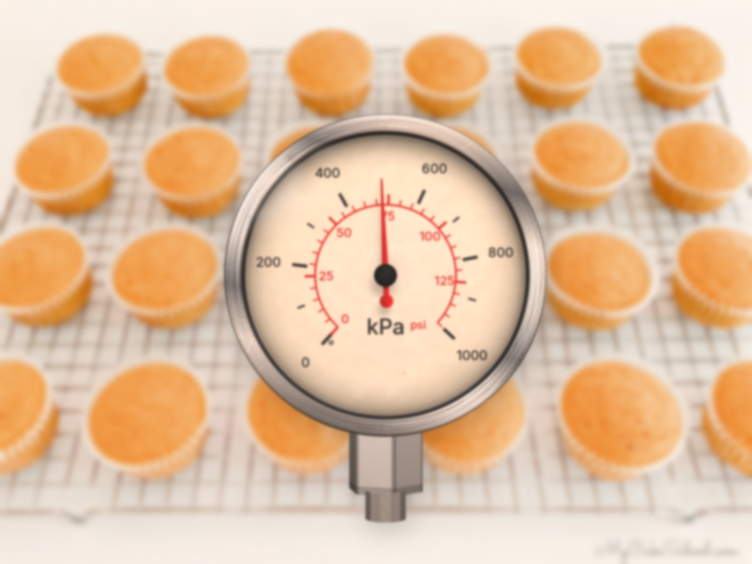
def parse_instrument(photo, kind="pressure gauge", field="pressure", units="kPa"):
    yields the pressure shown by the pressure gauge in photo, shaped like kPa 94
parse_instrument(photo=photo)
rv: kPa 500
